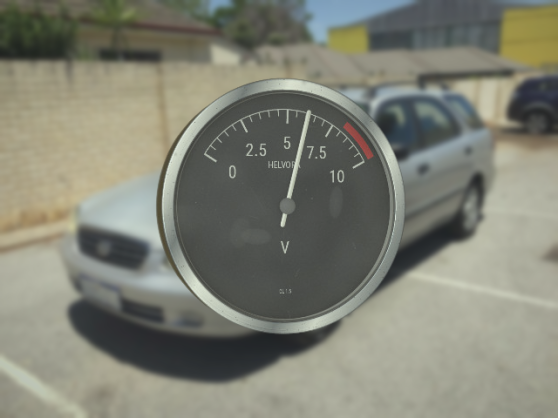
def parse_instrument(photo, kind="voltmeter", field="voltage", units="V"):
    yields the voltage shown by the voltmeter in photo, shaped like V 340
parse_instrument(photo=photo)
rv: V 6
